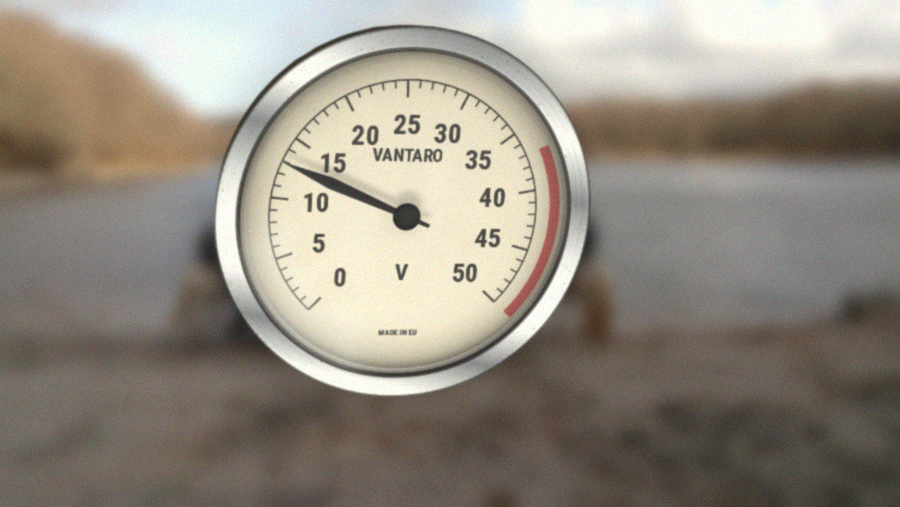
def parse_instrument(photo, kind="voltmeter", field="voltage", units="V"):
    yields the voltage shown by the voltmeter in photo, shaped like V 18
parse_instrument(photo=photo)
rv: V 13
